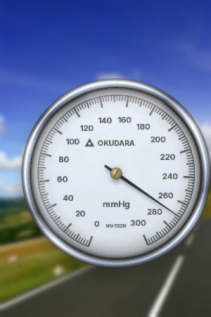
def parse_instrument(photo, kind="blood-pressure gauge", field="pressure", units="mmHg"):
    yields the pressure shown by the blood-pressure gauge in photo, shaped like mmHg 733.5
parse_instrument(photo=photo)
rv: mmHg 270
